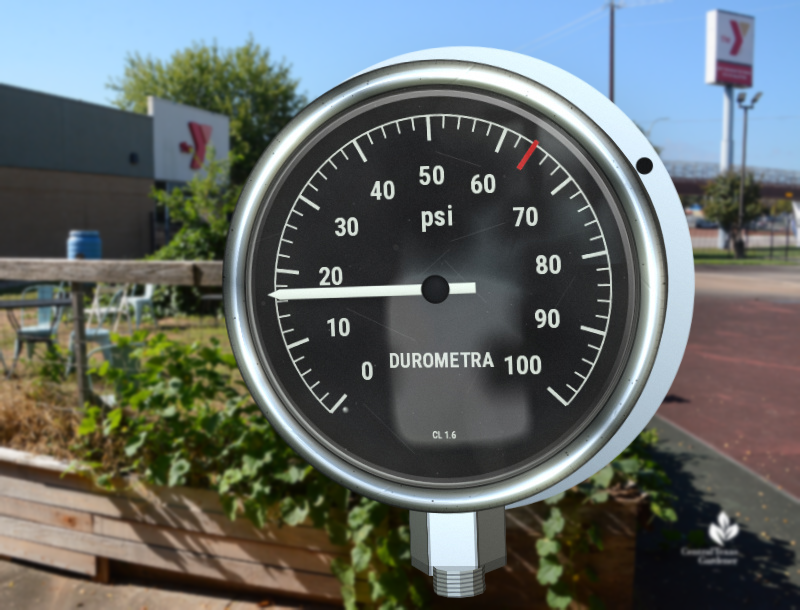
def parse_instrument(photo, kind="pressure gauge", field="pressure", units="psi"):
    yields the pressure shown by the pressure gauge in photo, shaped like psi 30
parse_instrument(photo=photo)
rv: psi 17
